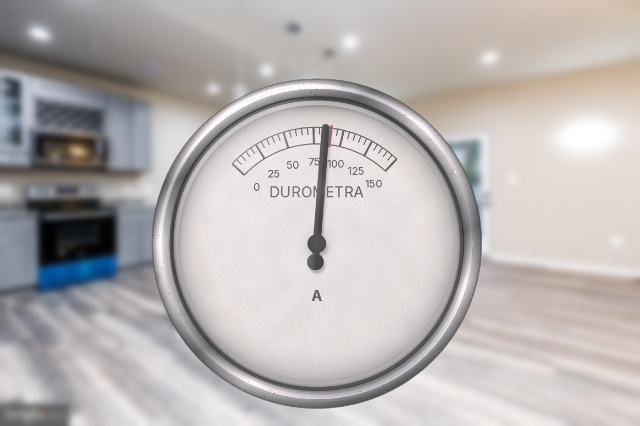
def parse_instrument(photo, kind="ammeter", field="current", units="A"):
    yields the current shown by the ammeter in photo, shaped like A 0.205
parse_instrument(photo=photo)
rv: A 85
